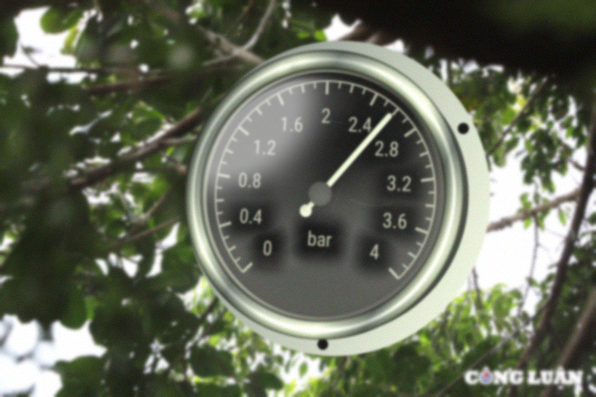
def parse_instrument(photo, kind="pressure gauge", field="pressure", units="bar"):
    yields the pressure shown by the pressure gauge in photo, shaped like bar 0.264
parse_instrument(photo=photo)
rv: bar 2.6
